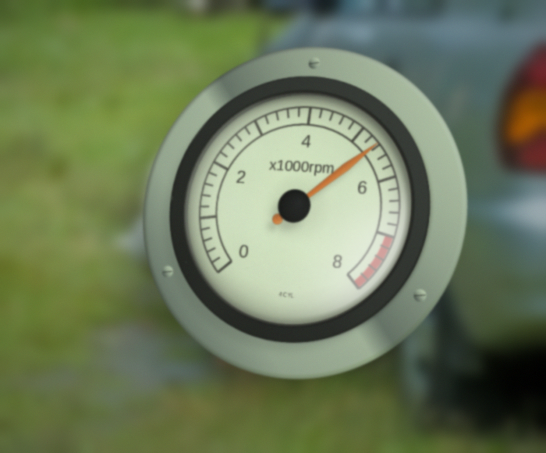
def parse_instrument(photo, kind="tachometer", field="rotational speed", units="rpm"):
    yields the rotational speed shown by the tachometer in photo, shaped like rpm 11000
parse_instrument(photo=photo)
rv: rpm 5400
